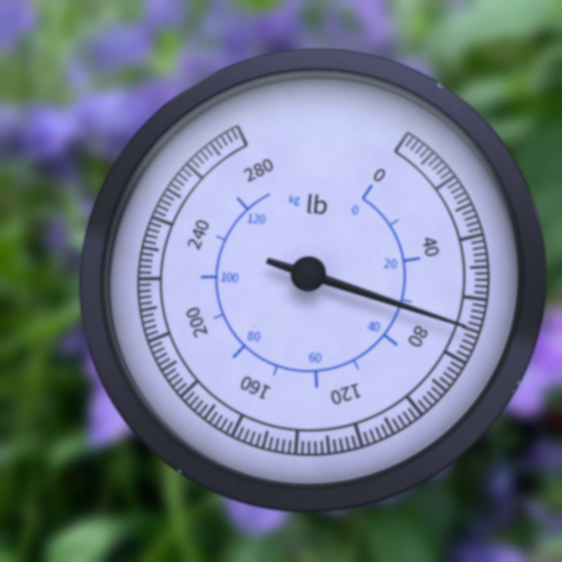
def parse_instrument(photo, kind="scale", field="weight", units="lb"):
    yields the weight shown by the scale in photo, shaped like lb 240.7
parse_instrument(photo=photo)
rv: lb 70
